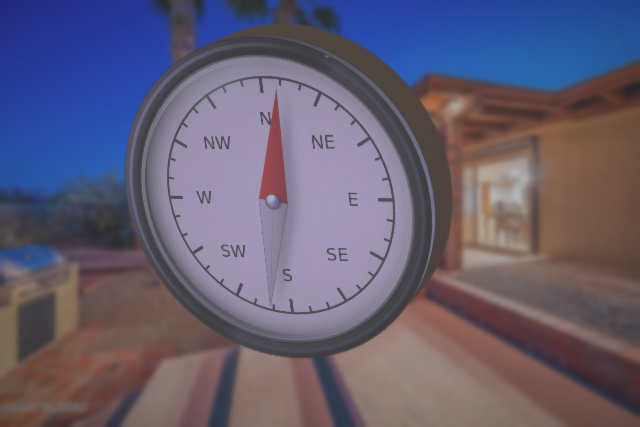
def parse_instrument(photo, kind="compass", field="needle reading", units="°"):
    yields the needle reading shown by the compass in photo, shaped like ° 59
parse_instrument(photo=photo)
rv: ° 10
